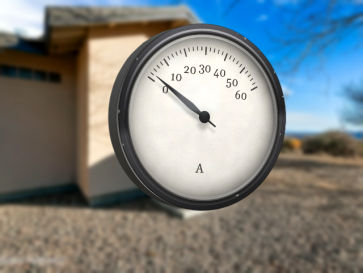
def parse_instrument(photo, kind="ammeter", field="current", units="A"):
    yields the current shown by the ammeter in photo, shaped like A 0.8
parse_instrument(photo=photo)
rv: A 2
